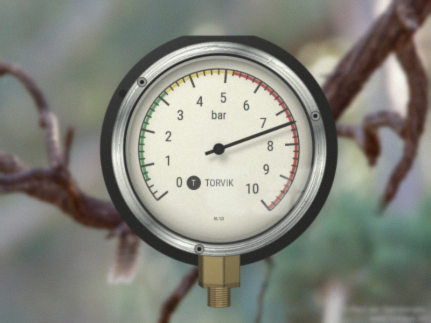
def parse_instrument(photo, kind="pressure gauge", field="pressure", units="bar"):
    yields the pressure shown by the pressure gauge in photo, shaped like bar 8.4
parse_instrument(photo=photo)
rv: bar 7.4
